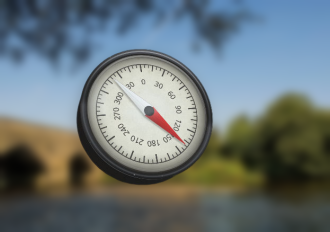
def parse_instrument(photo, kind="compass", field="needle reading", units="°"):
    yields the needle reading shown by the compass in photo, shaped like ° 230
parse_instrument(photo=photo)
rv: ° 140
